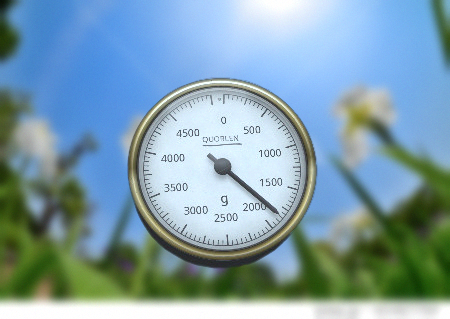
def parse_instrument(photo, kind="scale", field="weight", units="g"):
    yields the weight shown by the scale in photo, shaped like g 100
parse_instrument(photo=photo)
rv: g 1850
